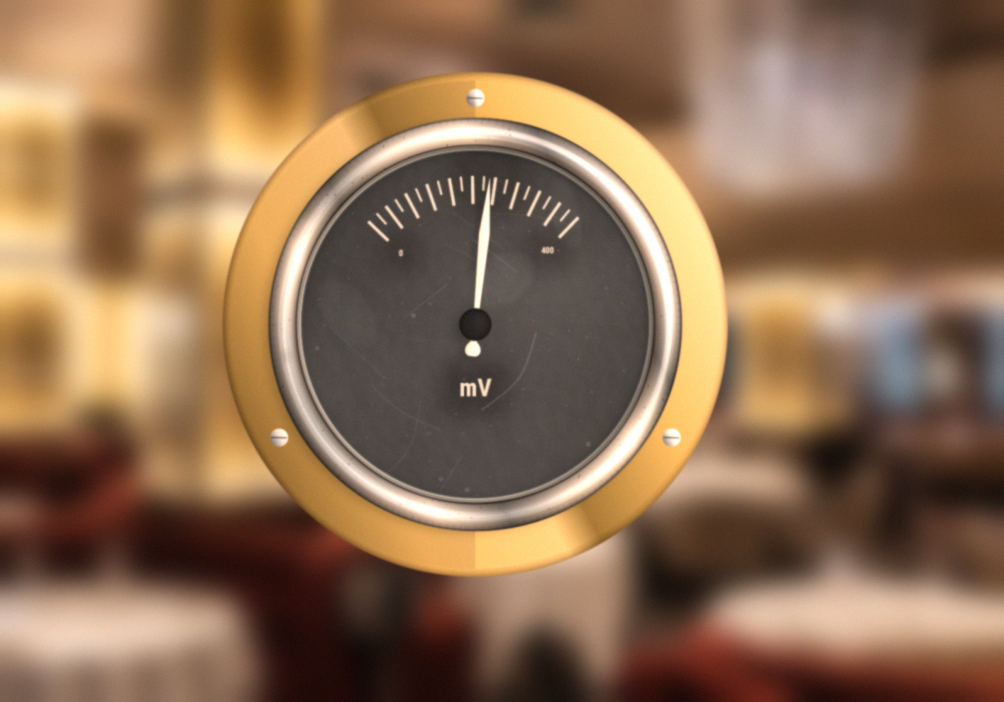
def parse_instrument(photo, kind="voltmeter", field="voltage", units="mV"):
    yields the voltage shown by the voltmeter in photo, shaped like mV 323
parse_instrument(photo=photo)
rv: mV 230
